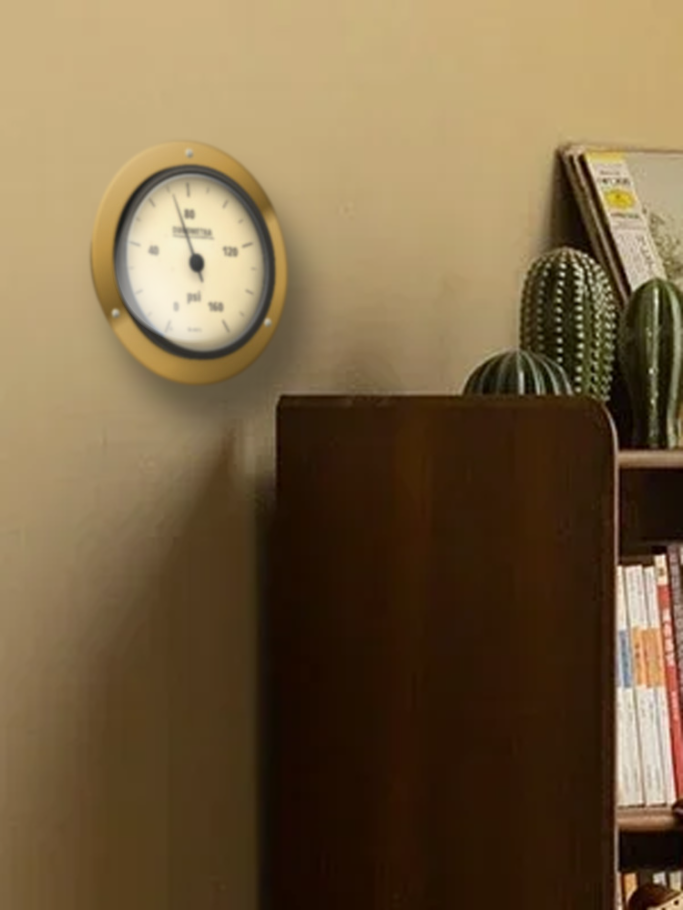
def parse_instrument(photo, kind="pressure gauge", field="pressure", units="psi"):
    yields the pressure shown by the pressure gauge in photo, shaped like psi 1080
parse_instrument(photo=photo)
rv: psi 70
